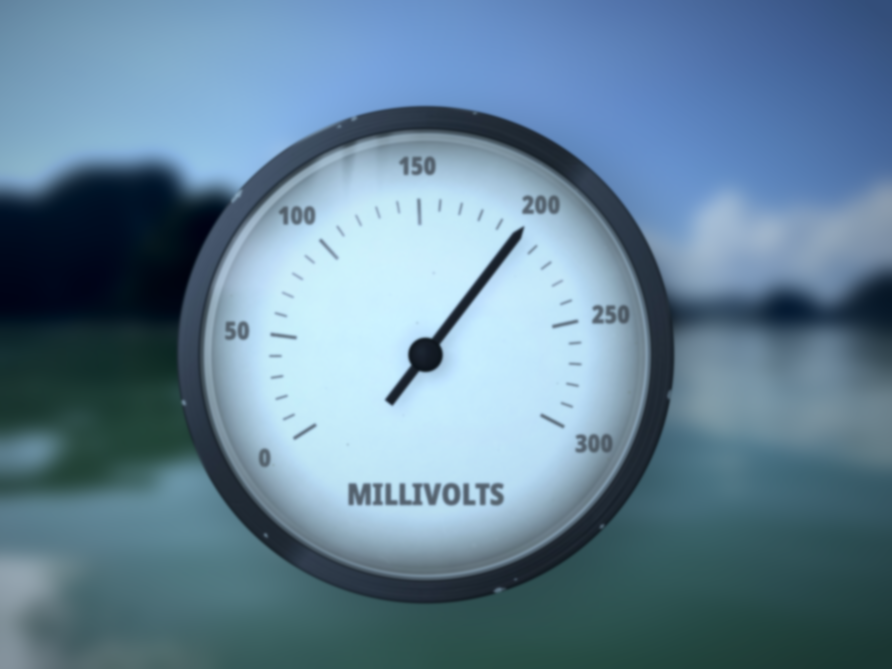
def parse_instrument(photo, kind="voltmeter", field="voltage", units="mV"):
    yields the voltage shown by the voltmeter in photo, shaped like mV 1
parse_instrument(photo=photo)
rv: mV 200
